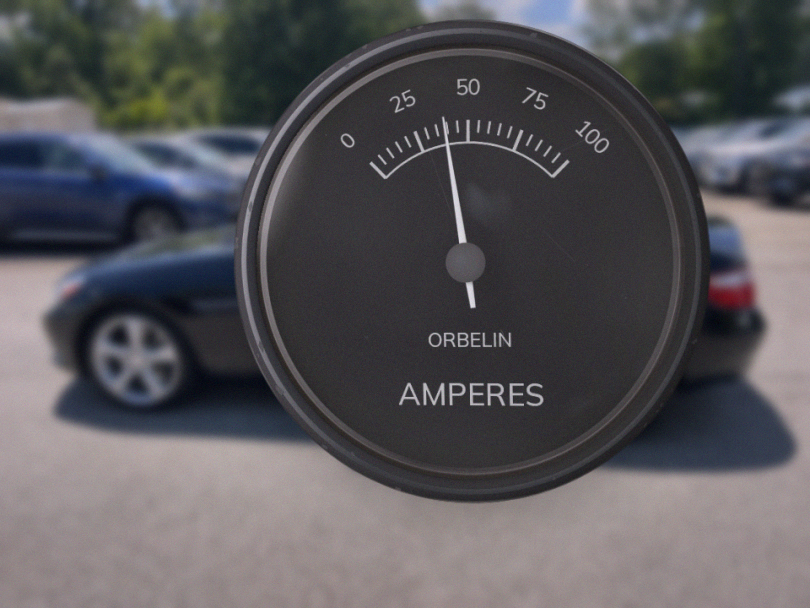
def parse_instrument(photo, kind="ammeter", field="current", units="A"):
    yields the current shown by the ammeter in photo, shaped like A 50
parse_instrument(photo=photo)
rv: A 40
